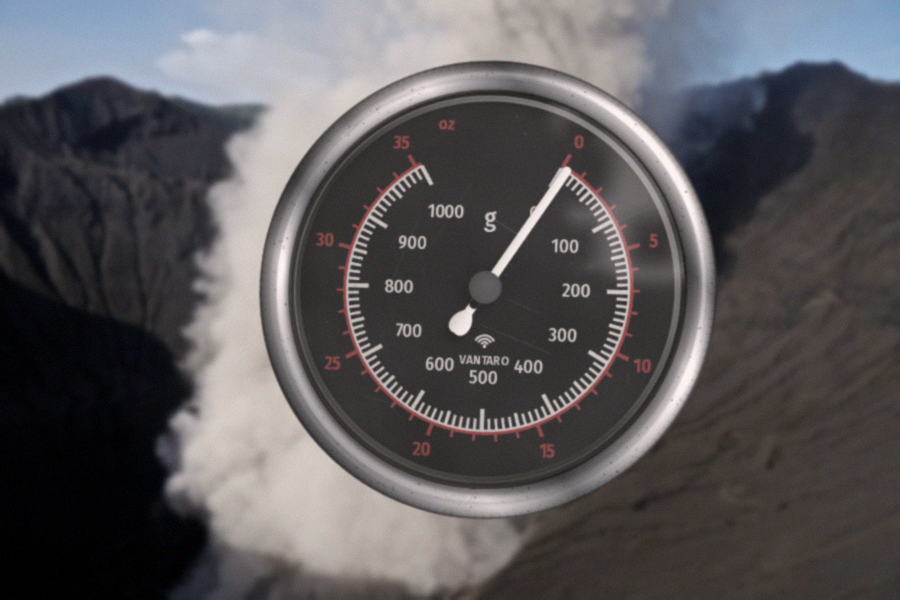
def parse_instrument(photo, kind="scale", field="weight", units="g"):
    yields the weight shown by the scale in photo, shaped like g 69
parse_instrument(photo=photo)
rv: g 10
